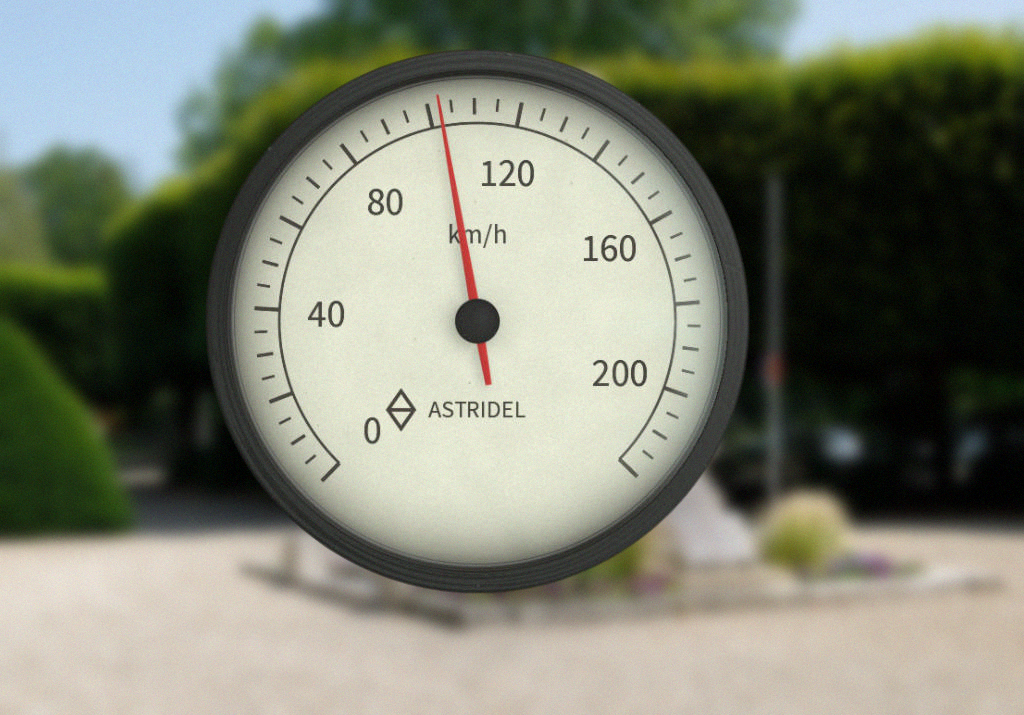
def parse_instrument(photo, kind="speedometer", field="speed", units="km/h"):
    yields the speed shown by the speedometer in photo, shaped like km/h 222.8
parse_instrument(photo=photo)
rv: km/h 102.5
